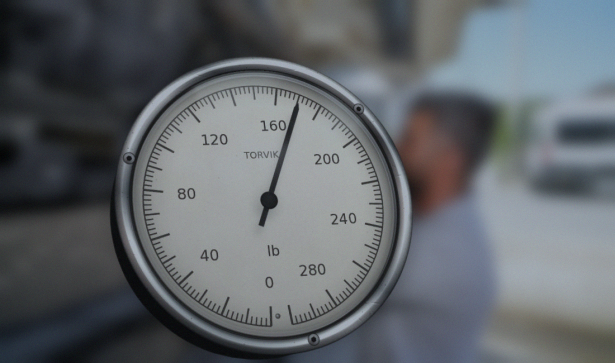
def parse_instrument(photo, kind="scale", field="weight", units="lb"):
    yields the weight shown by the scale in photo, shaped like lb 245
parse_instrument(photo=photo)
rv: lb 170
